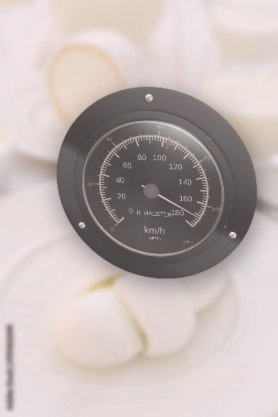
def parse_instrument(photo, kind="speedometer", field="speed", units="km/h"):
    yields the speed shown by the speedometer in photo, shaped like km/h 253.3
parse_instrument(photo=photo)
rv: km/h 170
